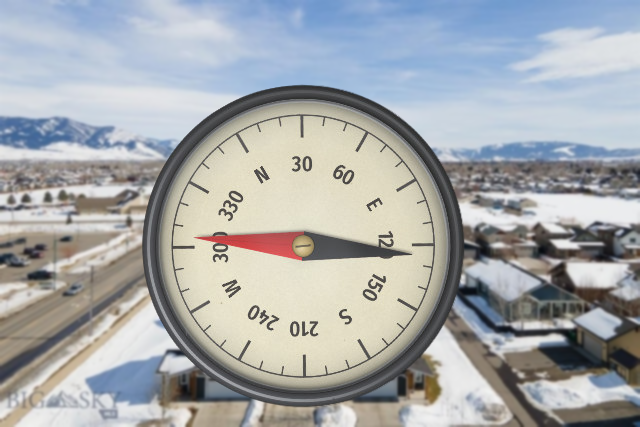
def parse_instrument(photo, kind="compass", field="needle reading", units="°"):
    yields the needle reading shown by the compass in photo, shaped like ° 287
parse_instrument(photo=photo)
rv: ° 305
